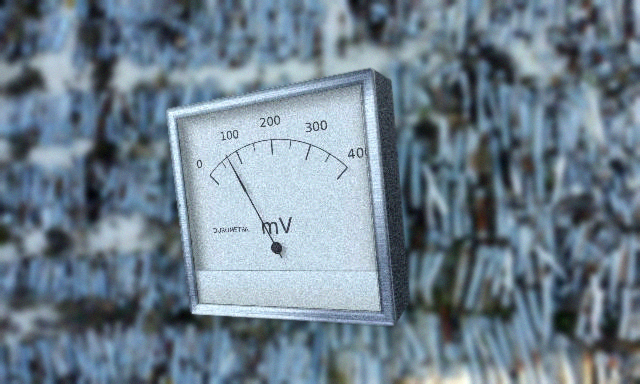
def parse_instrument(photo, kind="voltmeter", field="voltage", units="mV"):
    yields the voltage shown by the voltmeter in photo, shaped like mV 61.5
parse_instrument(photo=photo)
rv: mV 75
